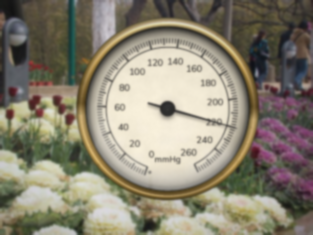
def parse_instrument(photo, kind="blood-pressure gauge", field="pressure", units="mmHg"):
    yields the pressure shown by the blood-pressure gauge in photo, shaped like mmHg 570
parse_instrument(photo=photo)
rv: mmHg 220
